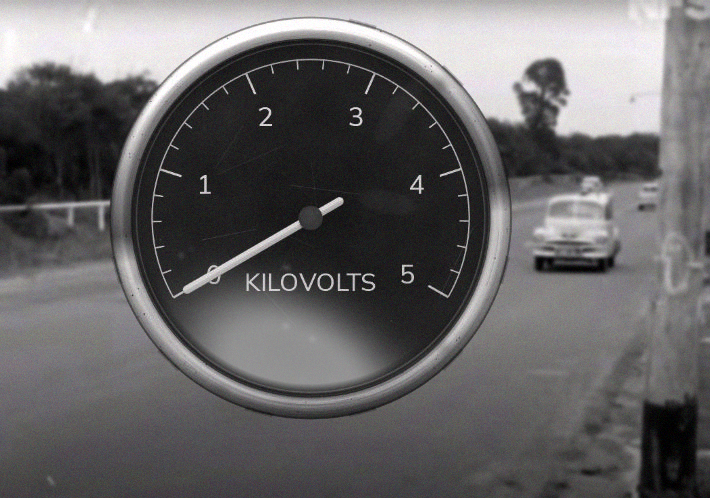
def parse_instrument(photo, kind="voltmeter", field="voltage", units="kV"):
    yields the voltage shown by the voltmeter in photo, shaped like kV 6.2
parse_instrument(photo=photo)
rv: kV 0
